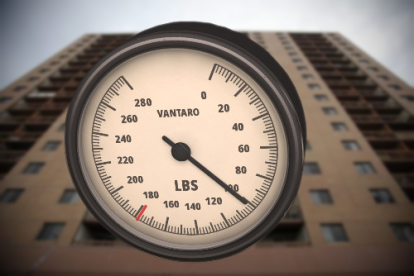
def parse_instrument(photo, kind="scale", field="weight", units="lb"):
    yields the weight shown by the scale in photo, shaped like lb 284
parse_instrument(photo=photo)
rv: lb 100
